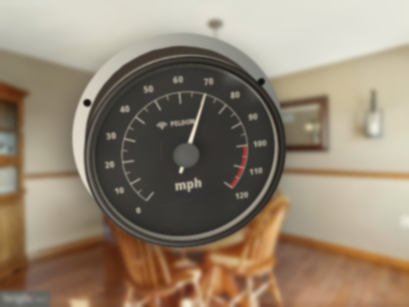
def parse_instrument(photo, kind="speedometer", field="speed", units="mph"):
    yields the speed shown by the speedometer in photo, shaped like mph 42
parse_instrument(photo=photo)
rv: mph 70
